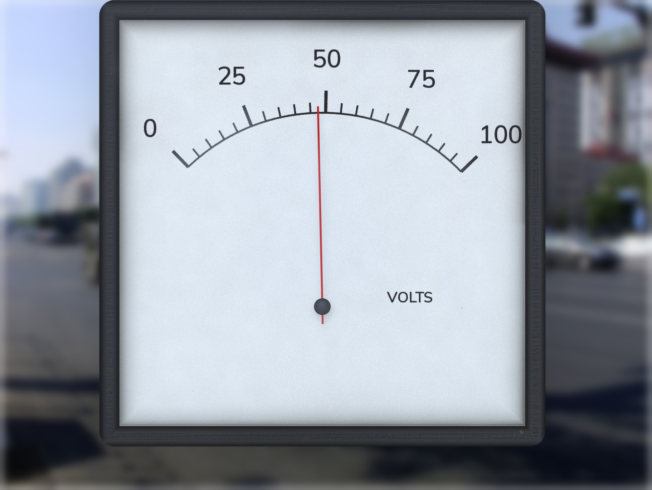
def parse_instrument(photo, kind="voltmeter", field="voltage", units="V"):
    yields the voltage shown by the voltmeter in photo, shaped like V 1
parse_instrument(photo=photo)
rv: V 47.5
